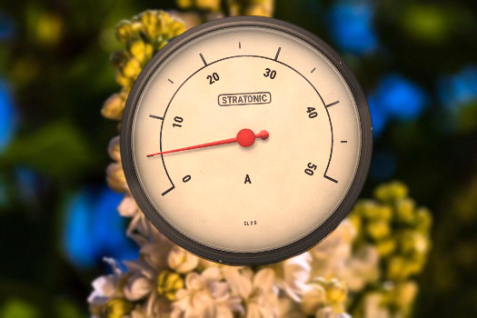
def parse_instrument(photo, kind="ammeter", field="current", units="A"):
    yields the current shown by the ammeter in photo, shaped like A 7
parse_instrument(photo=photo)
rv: A 5
